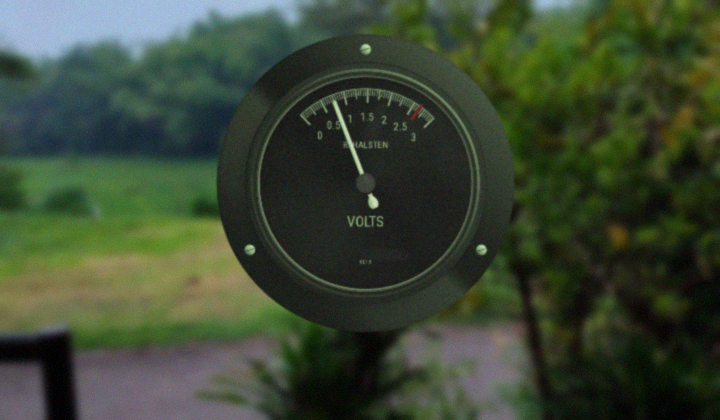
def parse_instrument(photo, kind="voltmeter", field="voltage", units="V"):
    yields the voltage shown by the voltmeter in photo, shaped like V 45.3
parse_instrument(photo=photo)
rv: V 0.75
